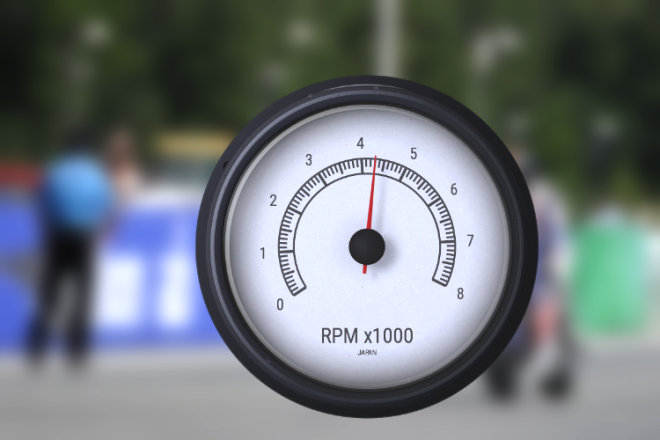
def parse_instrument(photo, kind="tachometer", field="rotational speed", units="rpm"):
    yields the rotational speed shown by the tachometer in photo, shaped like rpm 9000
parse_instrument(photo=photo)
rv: rpm 4300
